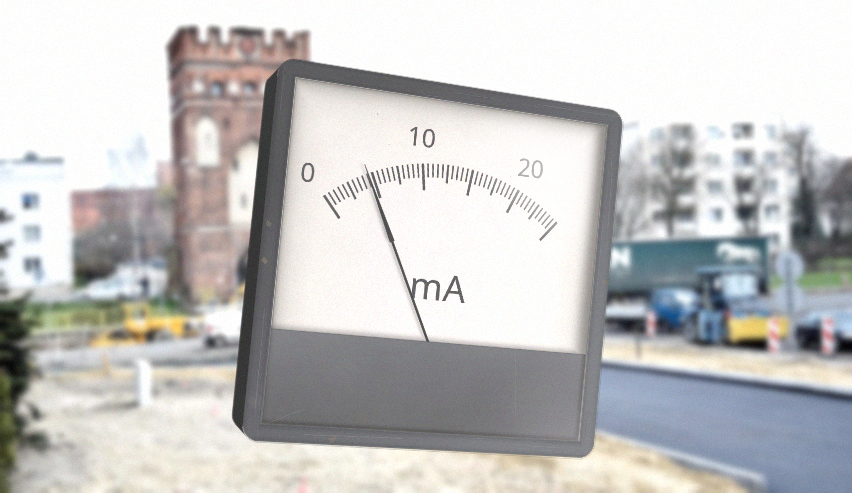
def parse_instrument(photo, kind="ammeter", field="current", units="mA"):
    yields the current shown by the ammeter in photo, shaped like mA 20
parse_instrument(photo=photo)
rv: mA 4.5
